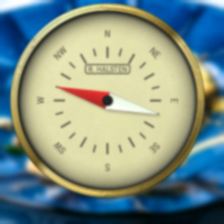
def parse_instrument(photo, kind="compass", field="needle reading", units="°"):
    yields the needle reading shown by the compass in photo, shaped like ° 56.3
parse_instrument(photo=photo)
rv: ° 285
